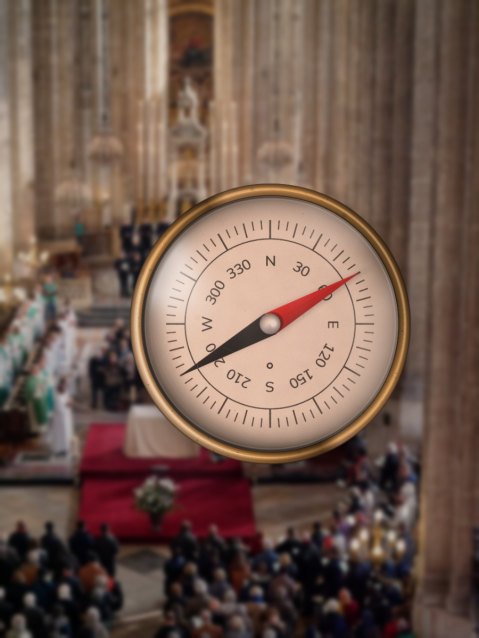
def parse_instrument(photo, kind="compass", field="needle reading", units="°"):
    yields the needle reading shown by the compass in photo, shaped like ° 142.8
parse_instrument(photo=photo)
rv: ° 60
